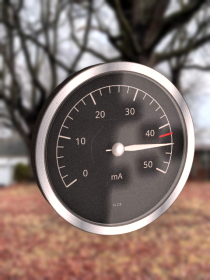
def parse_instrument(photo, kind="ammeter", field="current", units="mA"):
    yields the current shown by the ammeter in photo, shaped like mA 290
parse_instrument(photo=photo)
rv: mA 44
